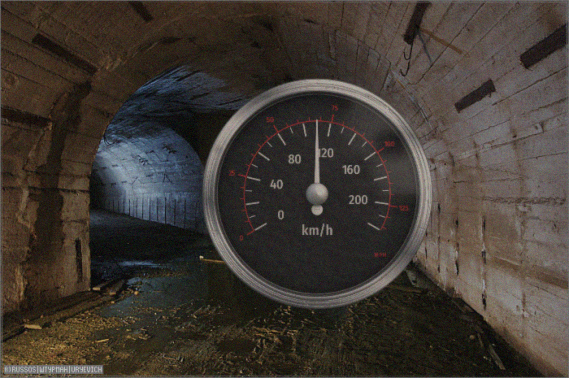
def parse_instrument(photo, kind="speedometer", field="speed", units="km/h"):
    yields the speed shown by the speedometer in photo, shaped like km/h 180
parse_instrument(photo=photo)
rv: km/h 110
